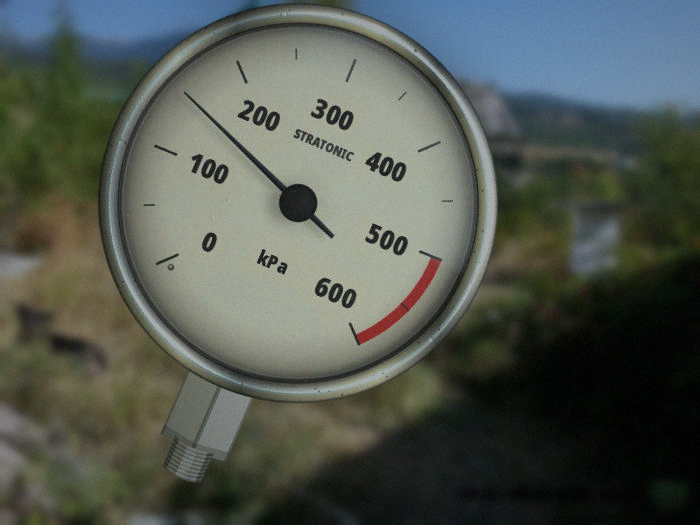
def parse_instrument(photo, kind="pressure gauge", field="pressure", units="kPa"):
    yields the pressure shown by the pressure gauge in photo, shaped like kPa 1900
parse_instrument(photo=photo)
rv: kPa 150
